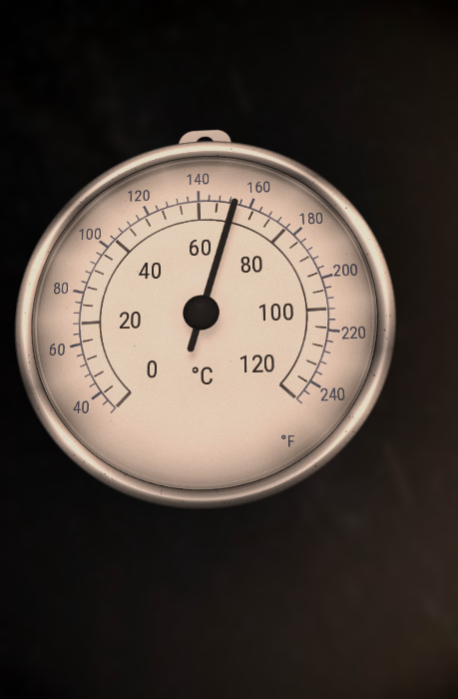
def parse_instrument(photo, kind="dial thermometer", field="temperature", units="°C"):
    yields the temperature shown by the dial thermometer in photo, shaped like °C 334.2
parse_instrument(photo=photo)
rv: °C 68
